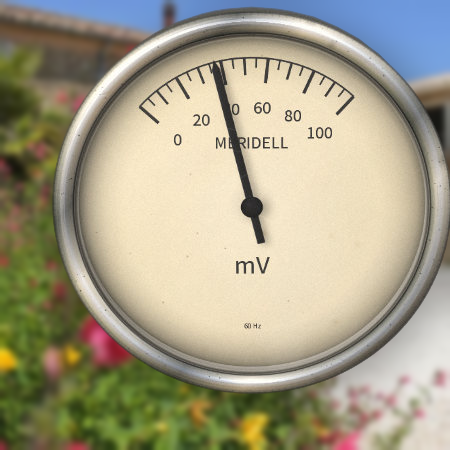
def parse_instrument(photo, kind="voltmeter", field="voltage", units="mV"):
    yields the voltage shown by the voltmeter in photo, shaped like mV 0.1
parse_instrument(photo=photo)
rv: mV 37.5
